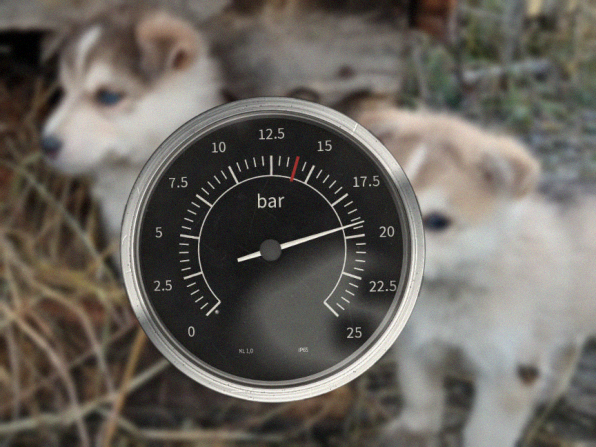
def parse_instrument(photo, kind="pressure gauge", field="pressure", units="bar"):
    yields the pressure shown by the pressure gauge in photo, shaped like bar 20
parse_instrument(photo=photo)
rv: bar 19.25
